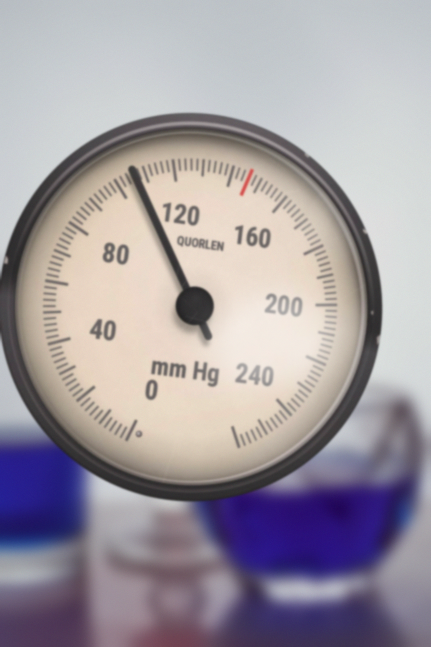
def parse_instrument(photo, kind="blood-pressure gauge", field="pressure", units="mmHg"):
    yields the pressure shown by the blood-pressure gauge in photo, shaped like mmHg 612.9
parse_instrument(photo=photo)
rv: mmHg 106
